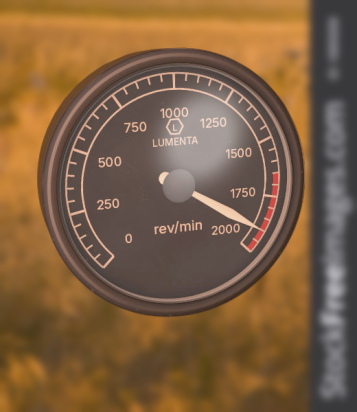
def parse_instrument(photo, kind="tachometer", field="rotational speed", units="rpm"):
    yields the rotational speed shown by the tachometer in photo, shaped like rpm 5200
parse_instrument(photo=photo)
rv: rpm 1900
